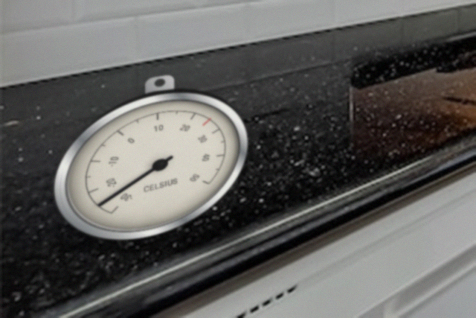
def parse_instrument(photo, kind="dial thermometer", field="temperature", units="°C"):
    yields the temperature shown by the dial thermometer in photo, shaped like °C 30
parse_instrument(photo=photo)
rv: °C -25
